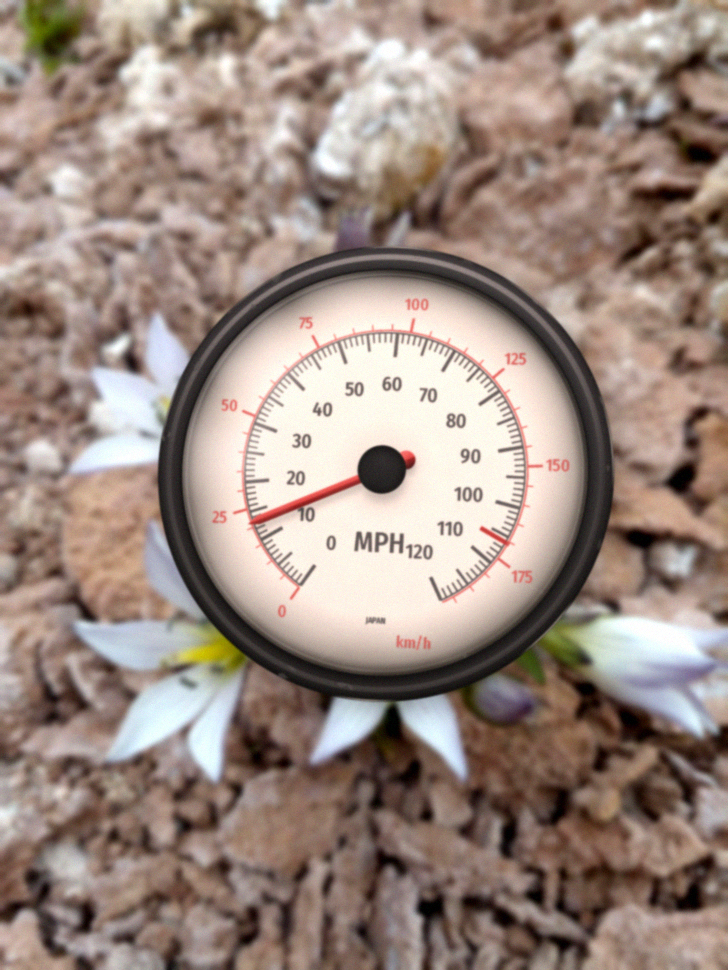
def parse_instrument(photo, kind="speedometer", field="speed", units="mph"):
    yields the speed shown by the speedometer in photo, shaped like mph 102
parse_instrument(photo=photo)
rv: mph 13
